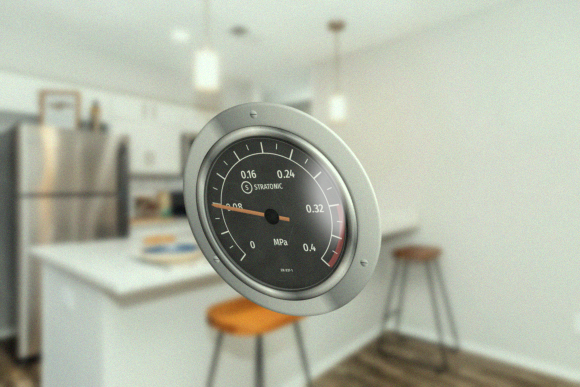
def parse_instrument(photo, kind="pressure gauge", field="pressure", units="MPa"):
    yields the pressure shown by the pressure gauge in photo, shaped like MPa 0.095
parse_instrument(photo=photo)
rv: MPa 0.08
